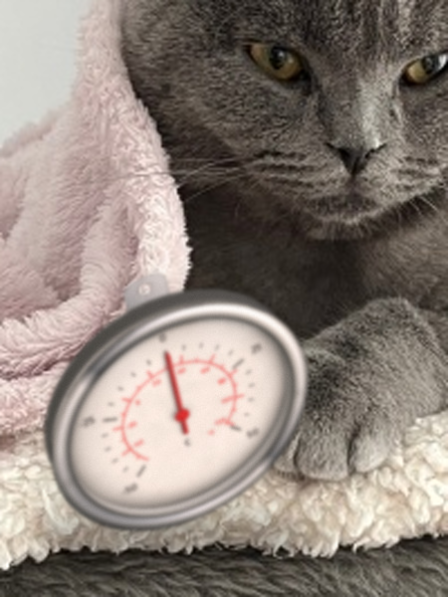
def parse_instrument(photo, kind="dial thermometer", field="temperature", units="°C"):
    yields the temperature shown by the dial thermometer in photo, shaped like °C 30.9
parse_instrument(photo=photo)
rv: °C 0
